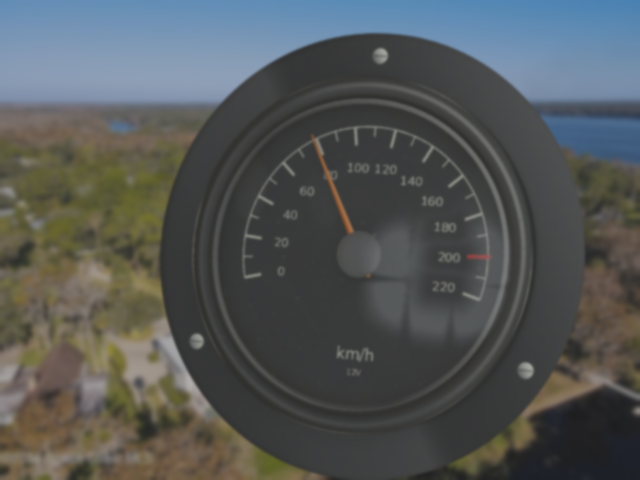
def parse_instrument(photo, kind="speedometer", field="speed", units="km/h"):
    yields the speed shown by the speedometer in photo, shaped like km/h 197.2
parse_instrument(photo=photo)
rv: km/h 80
